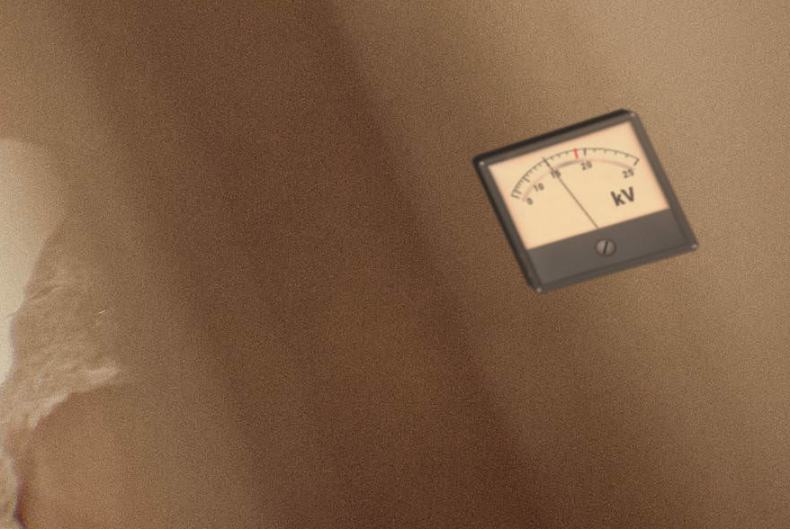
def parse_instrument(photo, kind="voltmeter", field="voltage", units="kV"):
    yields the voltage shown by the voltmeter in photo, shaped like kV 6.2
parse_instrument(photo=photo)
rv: kV 15
